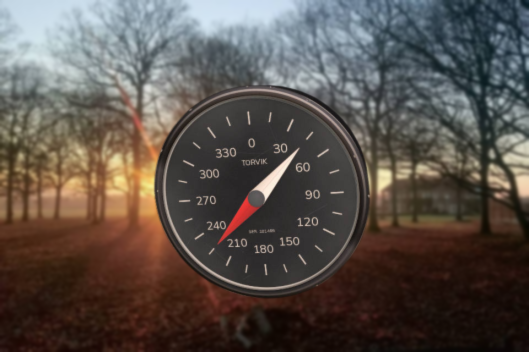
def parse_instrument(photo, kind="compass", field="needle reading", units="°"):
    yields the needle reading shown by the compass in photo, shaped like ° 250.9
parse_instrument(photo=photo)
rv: ° 225
